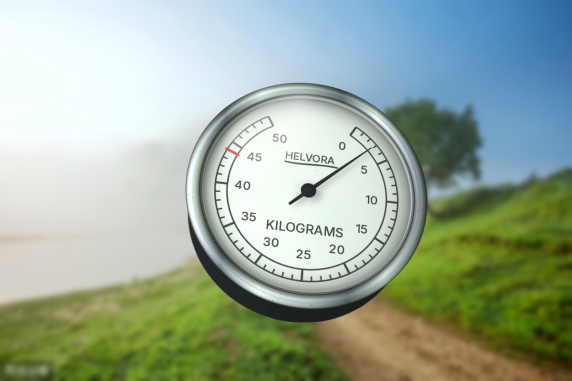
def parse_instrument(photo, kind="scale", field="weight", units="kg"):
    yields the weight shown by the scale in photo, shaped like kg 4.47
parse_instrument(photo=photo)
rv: kg 3
